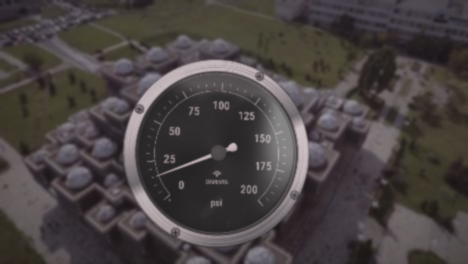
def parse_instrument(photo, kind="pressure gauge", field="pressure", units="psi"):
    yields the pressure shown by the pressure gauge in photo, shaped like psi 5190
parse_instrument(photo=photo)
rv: psi 15
